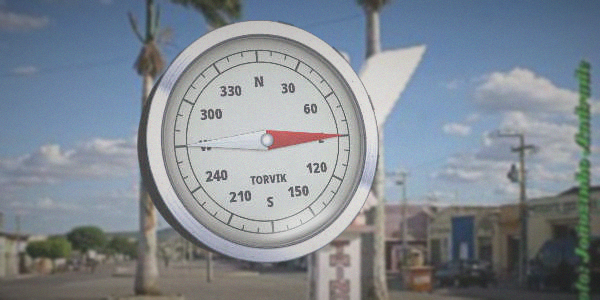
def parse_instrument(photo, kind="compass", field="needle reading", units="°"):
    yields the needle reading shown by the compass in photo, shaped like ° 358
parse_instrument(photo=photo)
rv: ° 90
